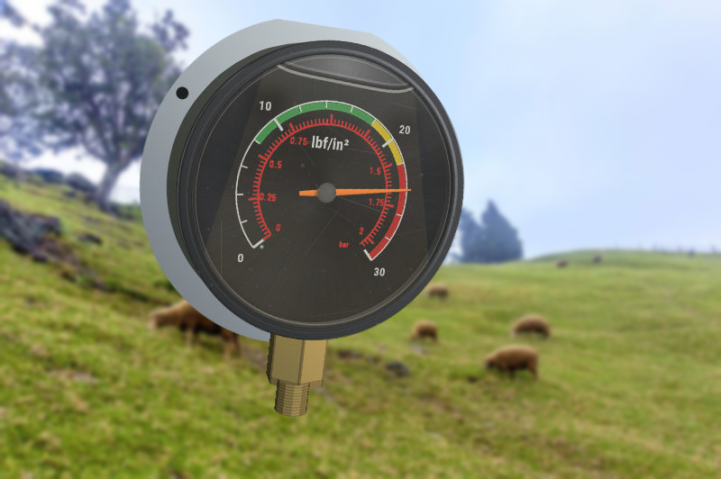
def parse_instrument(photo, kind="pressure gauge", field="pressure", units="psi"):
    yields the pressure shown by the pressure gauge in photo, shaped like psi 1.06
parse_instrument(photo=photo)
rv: psi 24
